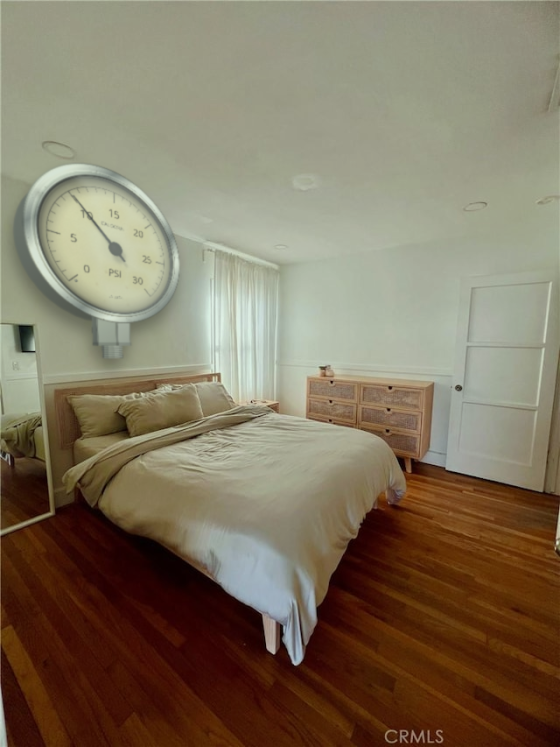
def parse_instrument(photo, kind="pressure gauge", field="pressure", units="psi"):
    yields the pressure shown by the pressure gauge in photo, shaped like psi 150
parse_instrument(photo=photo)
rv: psi 10
